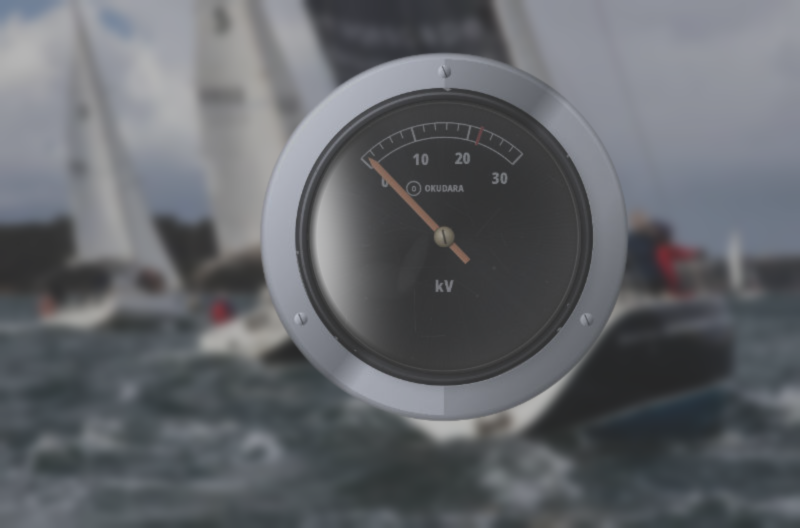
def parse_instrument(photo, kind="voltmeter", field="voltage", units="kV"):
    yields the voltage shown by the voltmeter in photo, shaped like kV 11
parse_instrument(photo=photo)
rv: kV 1
